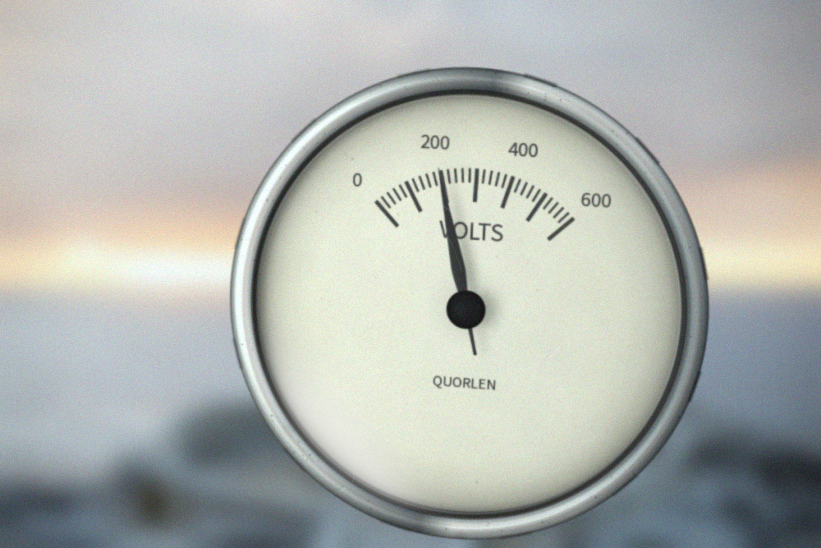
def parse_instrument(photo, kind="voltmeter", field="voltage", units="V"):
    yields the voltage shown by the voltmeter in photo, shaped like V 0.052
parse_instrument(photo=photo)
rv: V 200
